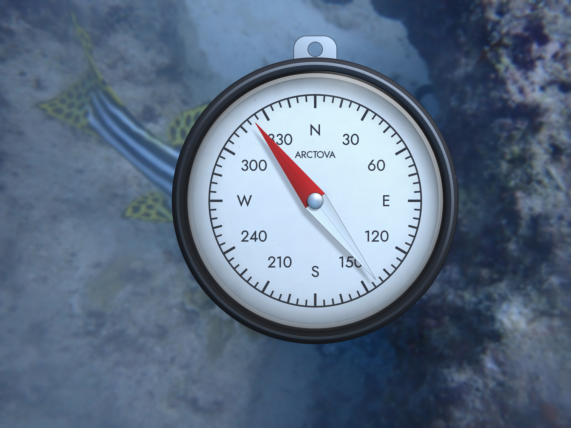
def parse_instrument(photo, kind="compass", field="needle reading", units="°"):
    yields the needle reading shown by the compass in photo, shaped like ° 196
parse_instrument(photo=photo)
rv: ° 322.5
